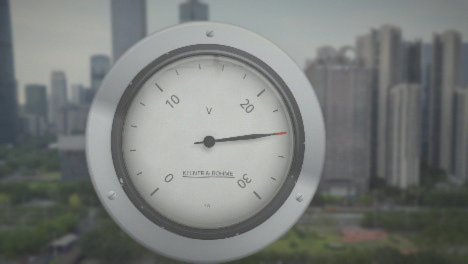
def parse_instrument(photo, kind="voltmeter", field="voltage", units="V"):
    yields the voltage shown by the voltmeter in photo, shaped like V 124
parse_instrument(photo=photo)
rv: V 24
